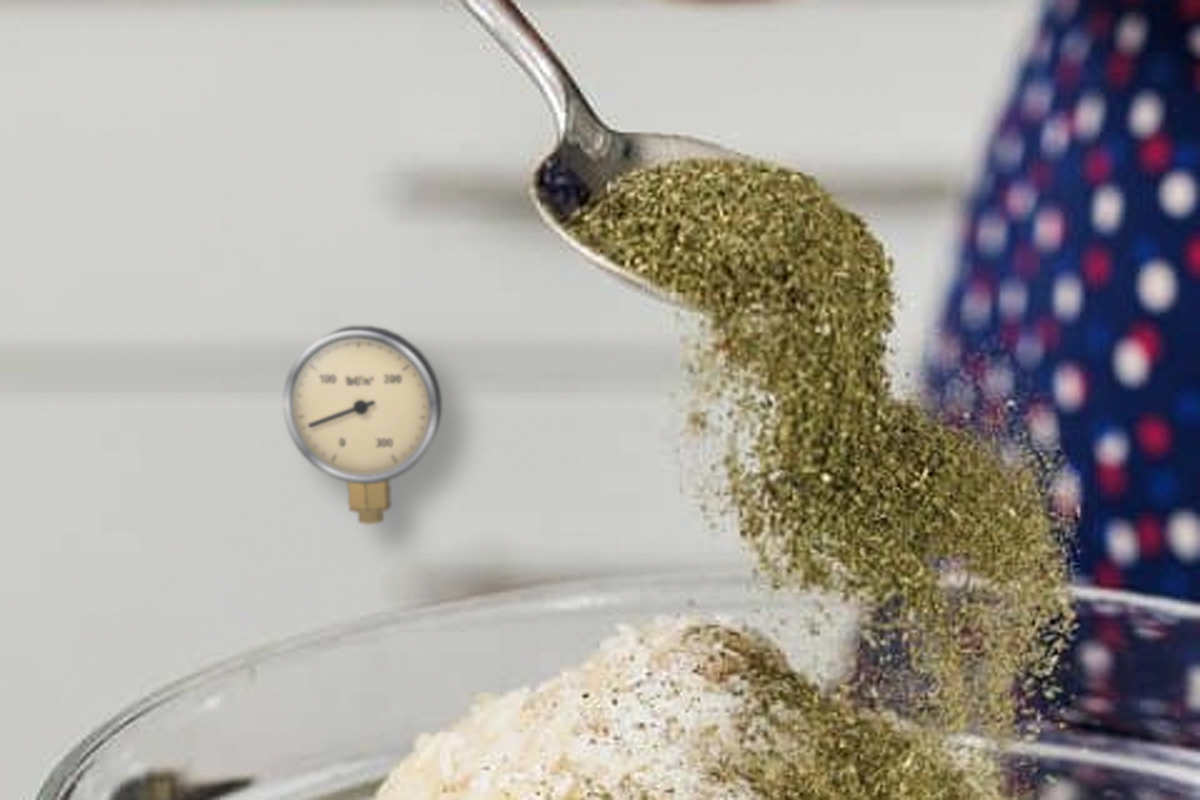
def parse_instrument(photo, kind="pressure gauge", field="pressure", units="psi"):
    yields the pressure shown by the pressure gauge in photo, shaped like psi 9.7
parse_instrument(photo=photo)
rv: psi 40
